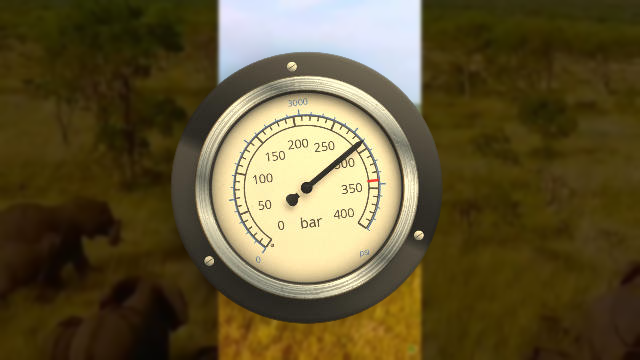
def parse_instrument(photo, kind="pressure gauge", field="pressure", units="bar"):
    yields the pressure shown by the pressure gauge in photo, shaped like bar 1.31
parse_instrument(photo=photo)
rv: bar 290
